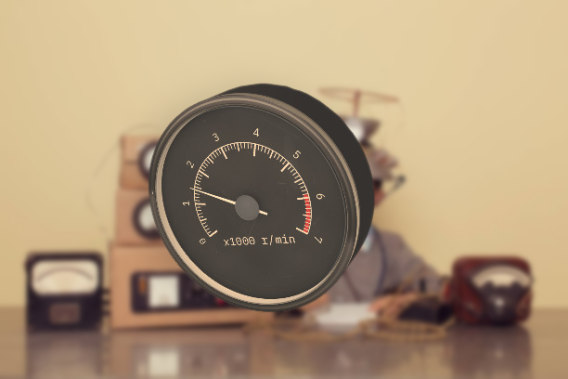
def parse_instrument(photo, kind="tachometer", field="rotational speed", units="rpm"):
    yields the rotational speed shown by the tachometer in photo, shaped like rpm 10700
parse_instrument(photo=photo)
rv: rpm 1500
